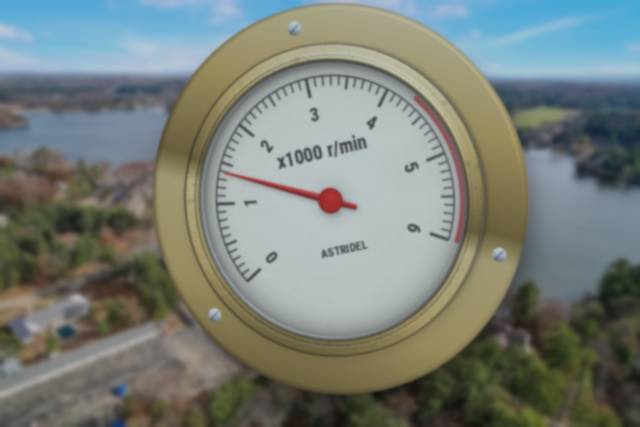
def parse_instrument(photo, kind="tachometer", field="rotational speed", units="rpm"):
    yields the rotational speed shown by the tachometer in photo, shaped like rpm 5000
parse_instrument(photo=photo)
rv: rpm 1400
